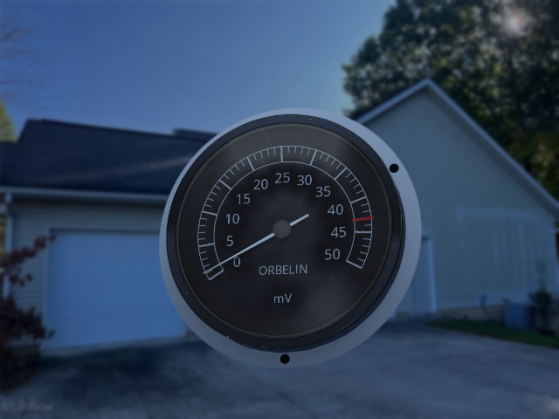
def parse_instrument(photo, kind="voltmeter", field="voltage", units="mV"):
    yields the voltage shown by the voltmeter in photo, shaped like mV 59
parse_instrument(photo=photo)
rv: mV 1
